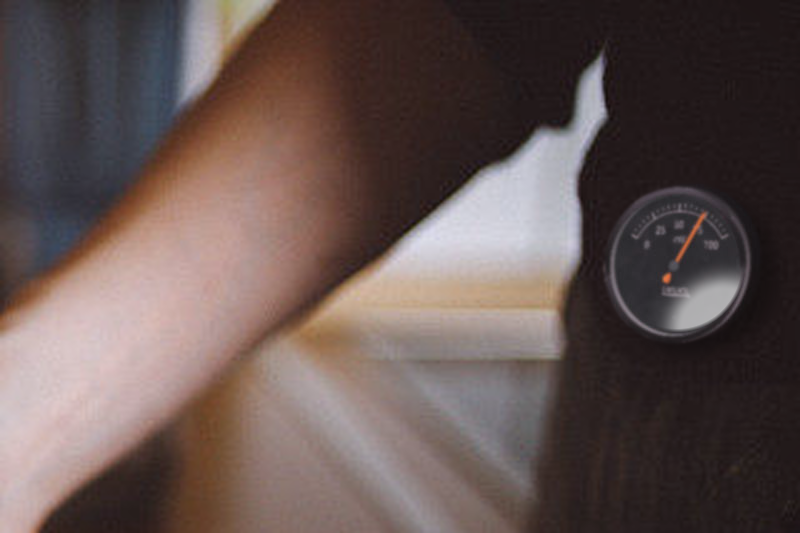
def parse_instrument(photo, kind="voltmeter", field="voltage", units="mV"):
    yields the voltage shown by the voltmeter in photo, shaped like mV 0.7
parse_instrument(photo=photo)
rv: mV 75
